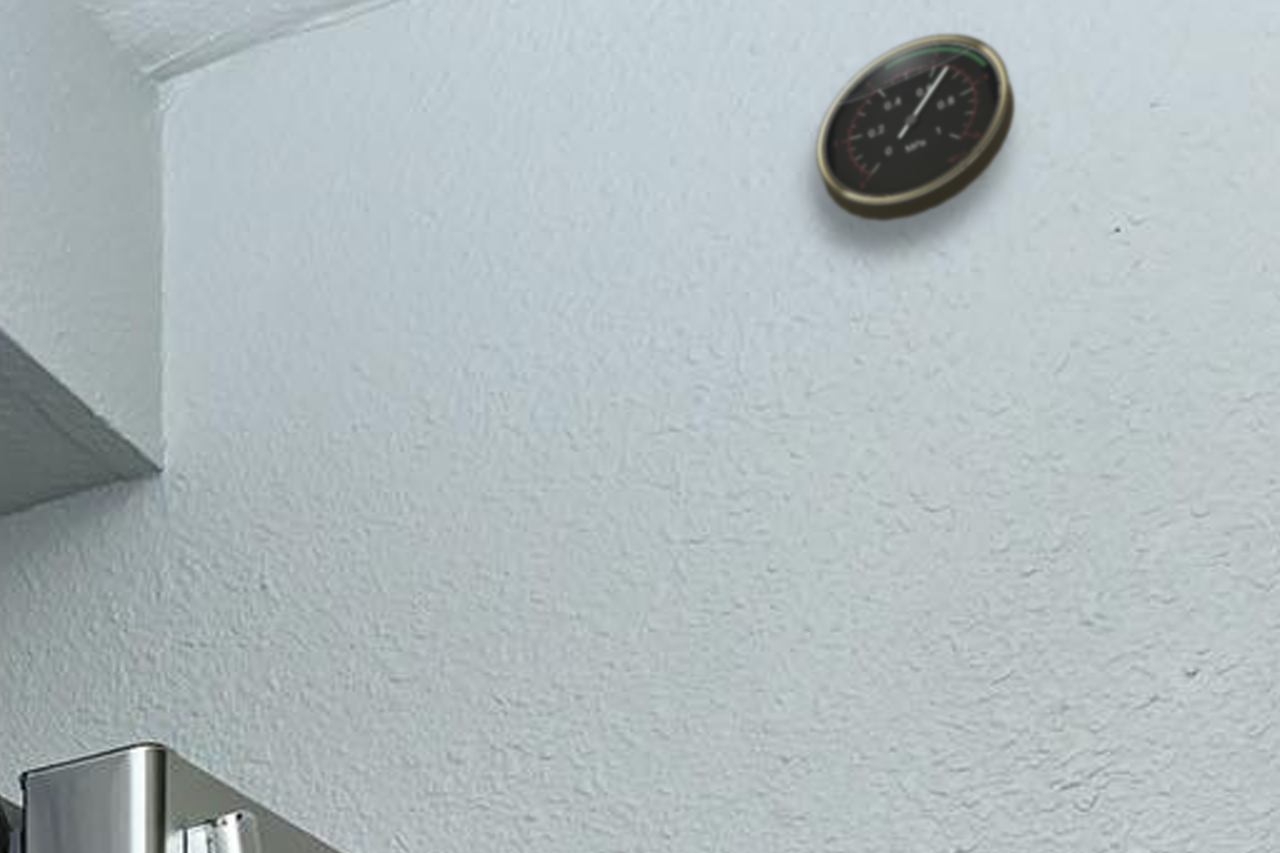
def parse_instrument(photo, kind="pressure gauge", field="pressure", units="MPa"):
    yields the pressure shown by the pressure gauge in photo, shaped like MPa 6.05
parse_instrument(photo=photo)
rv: MPa 0.65
